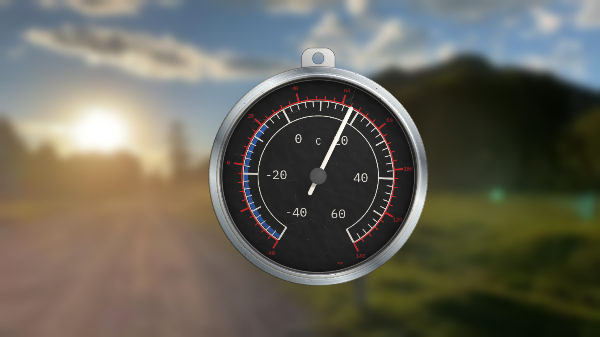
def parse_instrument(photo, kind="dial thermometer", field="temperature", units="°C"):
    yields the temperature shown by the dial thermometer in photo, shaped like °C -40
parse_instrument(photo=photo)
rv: °C 18
